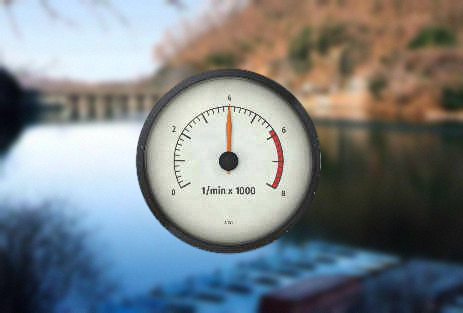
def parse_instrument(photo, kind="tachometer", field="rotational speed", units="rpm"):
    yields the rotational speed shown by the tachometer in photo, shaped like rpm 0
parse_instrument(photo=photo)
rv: rpm 4000
